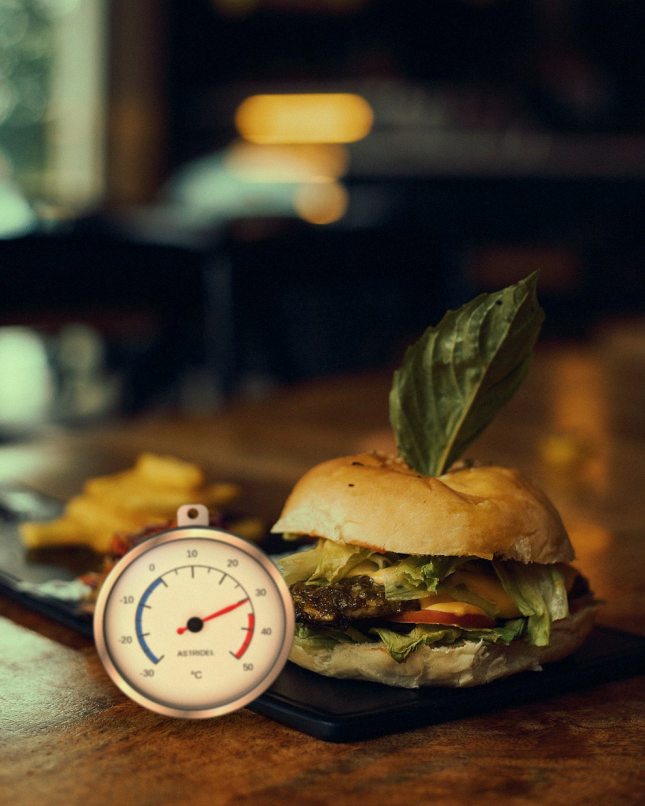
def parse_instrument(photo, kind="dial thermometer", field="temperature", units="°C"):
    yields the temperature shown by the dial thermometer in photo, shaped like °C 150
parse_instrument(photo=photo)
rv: °C 30
